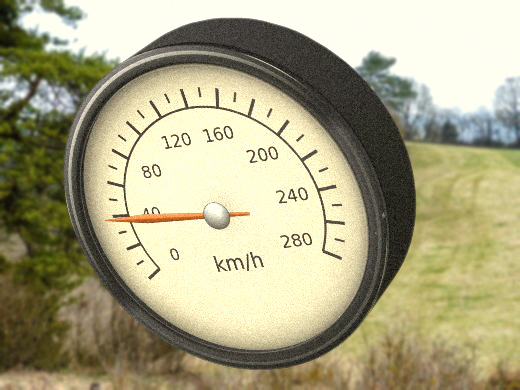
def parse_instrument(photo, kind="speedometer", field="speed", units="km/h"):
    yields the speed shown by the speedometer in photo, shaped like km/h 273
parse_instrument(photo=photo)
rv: km/h 40
